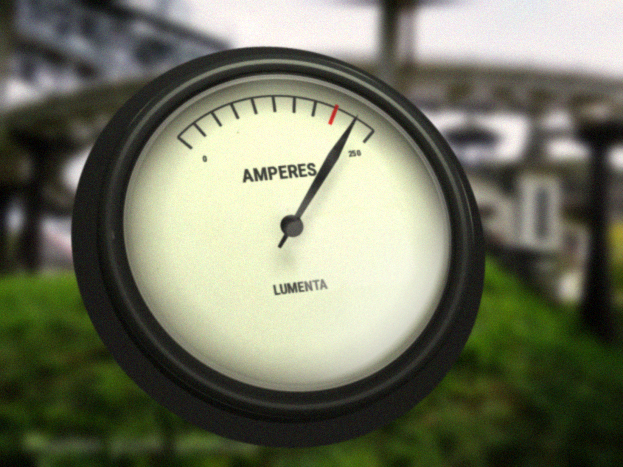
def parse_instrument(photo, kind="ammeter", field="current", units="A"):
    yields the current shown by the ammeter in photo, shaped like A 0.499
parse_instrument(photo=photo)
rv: A 225
